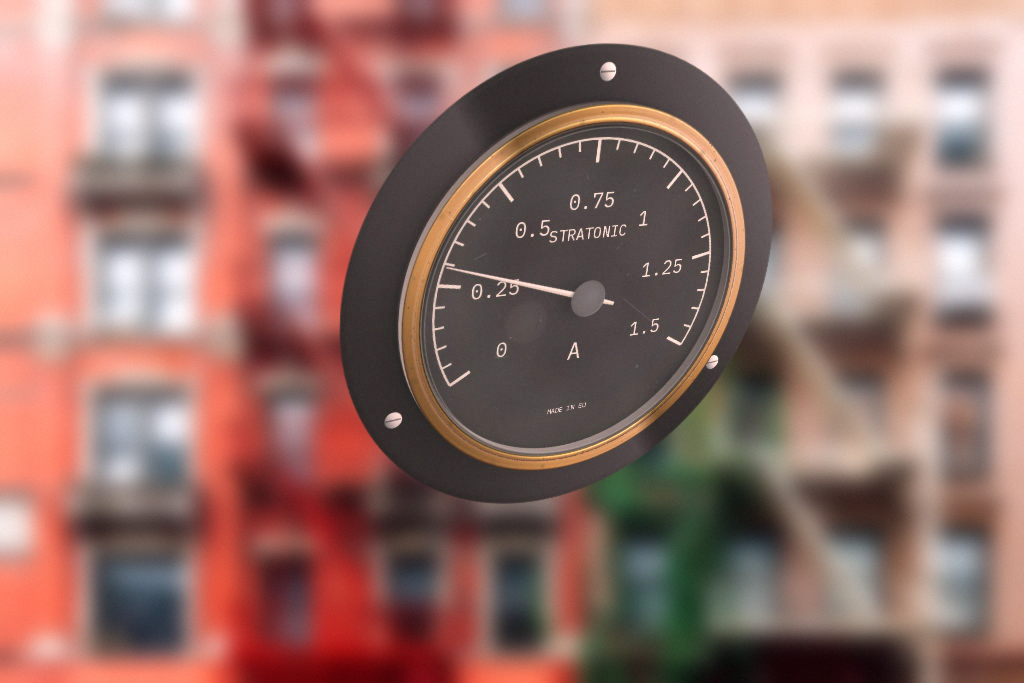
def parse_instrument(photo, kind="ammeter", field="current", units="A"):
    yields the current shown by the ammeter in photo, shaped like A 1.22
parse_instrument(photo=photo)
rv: A 0.3
